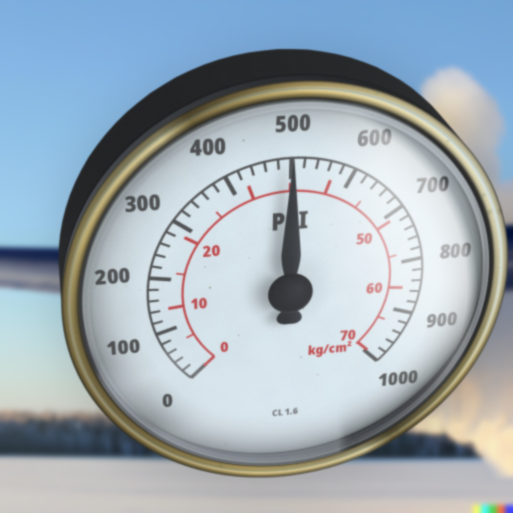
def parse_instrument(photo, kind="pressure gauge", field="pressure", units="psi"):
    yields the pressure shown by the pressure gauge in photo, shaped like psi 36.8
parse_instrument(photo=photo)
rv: psi 500
